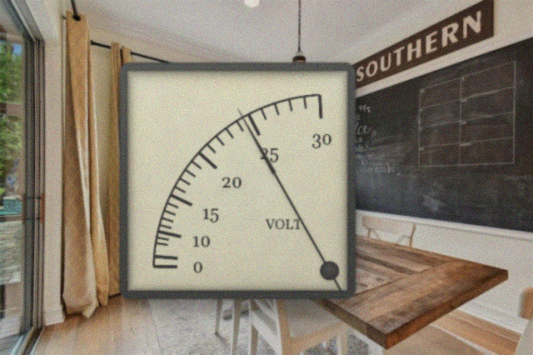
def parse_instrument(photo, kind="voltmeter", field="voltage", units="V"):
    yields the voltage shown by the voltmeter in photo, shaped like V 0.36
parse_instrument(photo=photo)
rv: V 24.5
